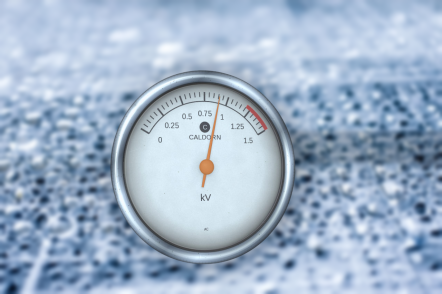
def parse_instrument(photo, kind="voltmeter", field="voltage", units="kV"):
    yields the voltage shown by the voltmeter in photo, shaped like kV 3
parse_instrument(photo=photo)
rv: kV 0.9
